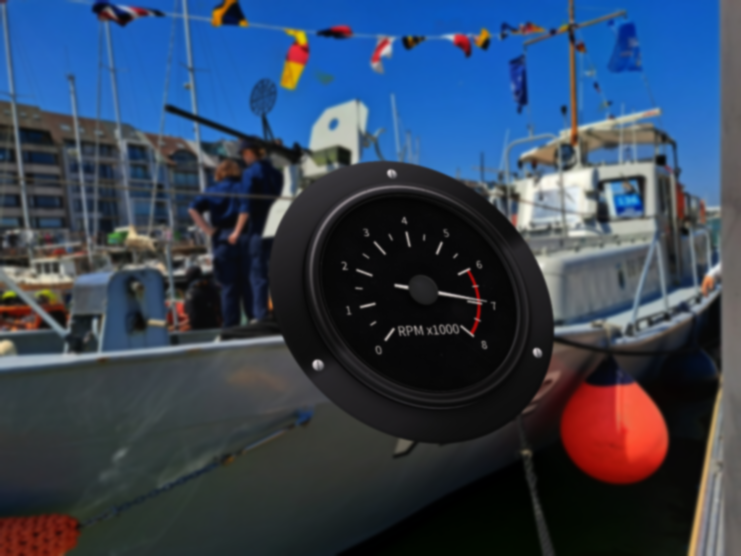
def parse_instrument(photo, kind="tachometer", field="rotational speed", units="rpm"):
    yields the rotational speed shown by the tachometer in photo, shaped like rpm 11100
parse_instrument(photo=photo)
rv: rpm 7000
